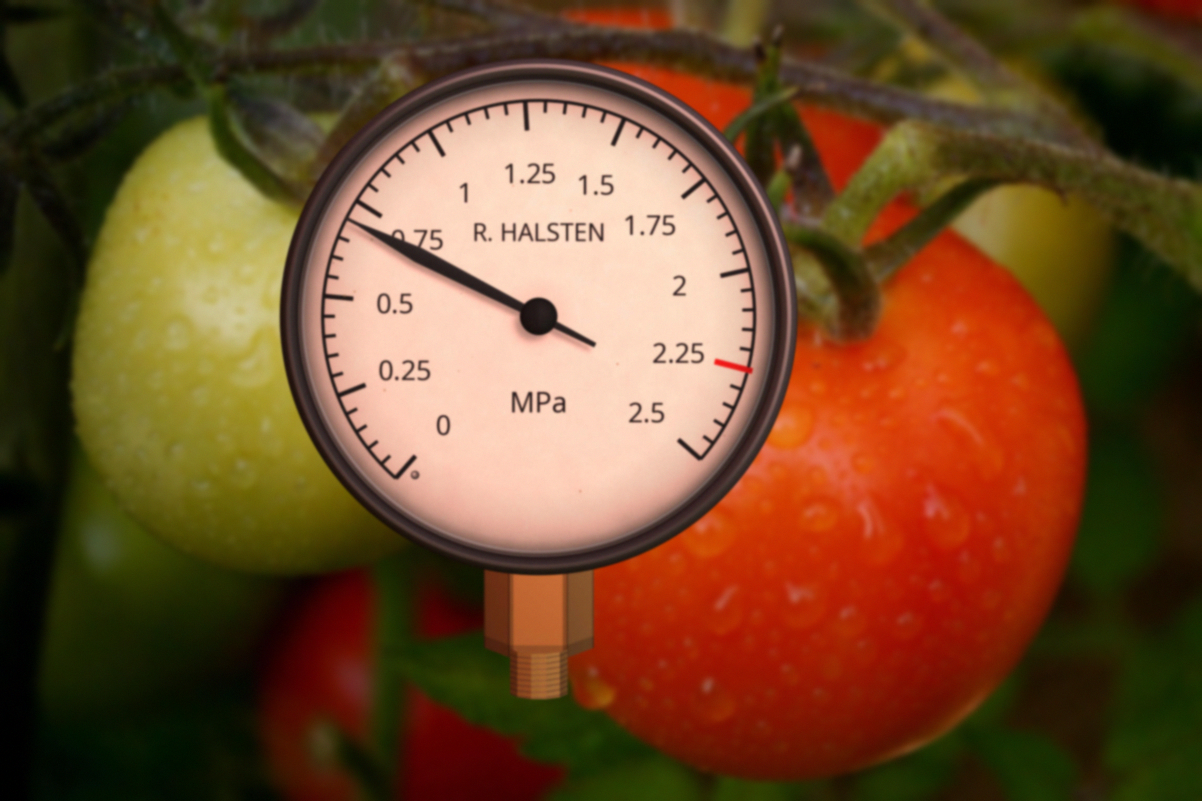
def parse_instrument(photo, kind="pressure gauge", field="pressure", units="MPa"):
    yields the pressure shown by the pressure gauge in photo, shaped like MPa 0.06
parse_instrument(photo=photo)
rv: MPa 0.7
